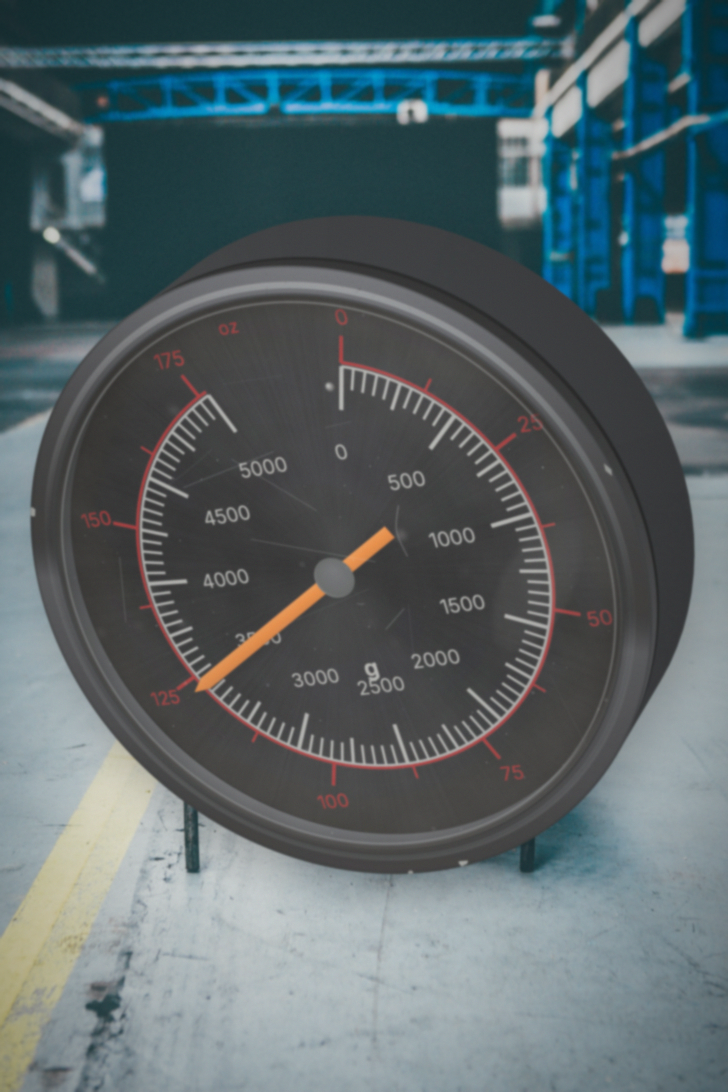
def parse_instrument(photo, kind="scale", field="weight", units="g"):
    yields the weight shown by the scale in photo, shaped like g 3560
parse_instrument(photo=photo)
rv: g 3500
